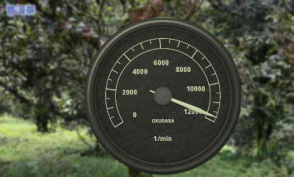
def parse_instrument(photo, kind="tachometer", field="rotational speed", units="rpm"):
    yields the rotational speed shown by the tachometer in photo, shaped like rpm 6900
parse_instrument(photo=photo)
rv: rpm 11750
